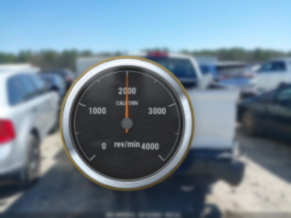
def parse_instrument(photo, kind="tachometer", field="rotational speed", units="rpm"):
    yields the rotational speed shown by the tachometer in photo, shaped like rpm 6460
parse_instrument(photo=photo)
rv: rpm 2000
